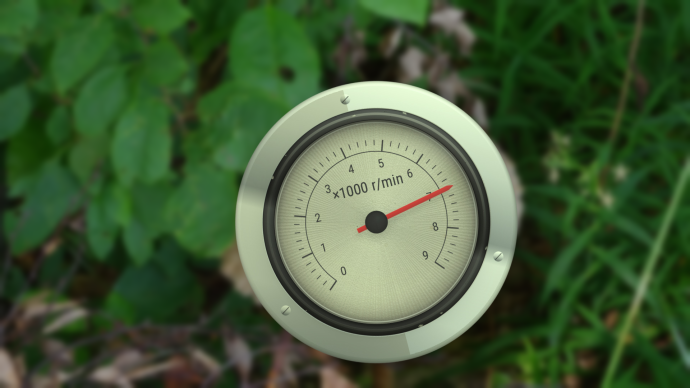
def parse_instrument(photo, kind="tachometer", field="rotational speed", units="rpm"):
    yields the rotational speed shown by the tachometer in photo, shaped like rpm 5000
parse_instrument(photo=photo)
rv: rpm 7000
